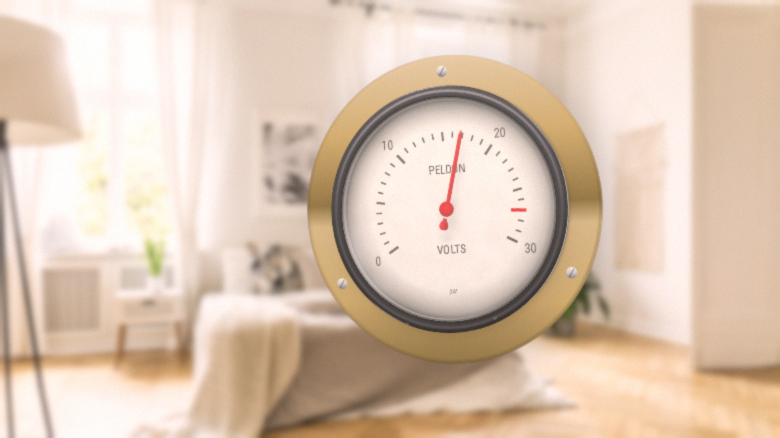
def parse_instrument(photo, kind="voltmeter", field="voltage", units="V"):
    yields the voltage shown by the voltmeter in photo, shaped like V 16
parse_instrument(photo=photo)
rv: V 17
